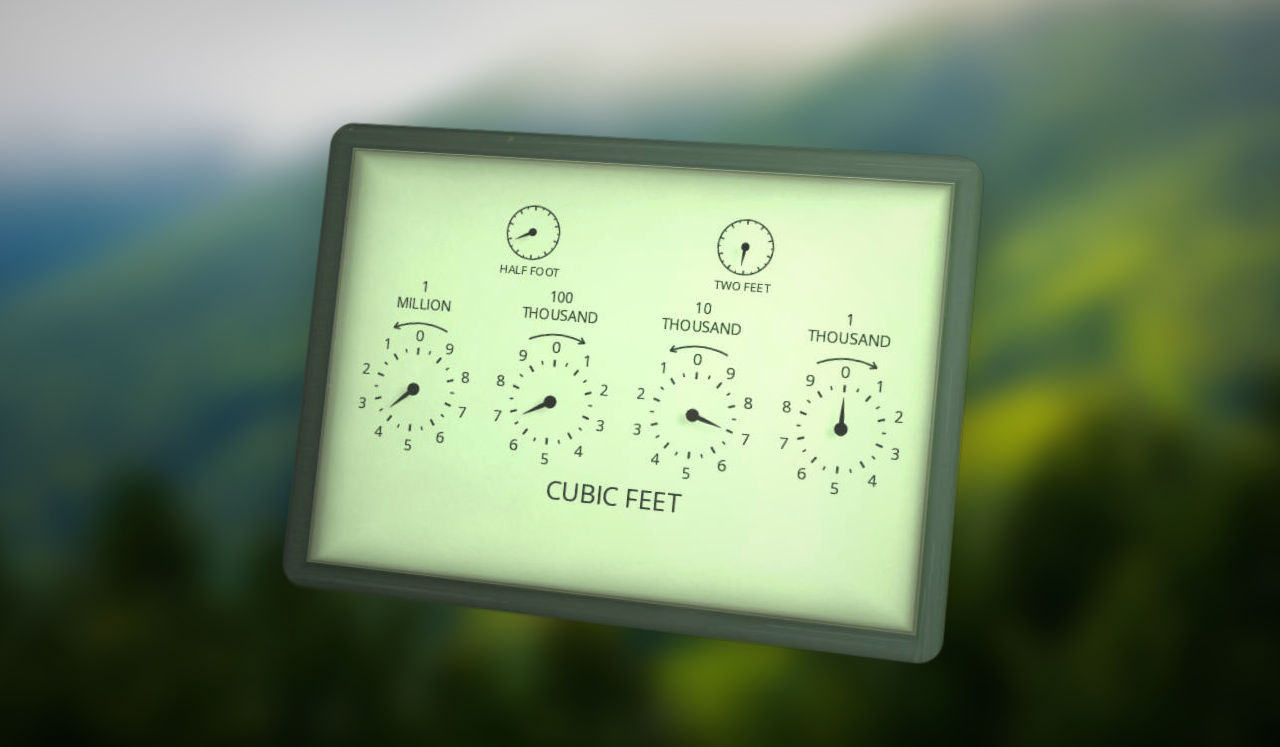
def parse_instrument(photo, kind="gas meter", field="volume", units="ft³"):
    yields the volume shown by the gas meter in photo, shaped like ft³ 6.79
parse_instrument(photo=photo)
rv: ft³ 367000
